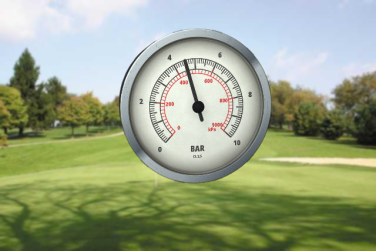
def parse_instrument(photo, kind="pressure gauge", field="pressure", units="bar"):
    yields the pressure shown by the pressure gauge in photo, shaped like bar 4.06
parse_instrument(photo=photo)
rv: bar 4.5
